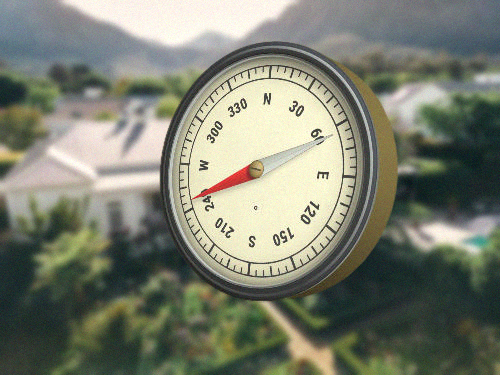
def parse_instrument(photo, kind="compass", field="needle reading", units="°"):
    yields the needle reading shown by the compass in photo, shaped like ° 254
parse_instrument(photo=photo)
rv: ° 245
